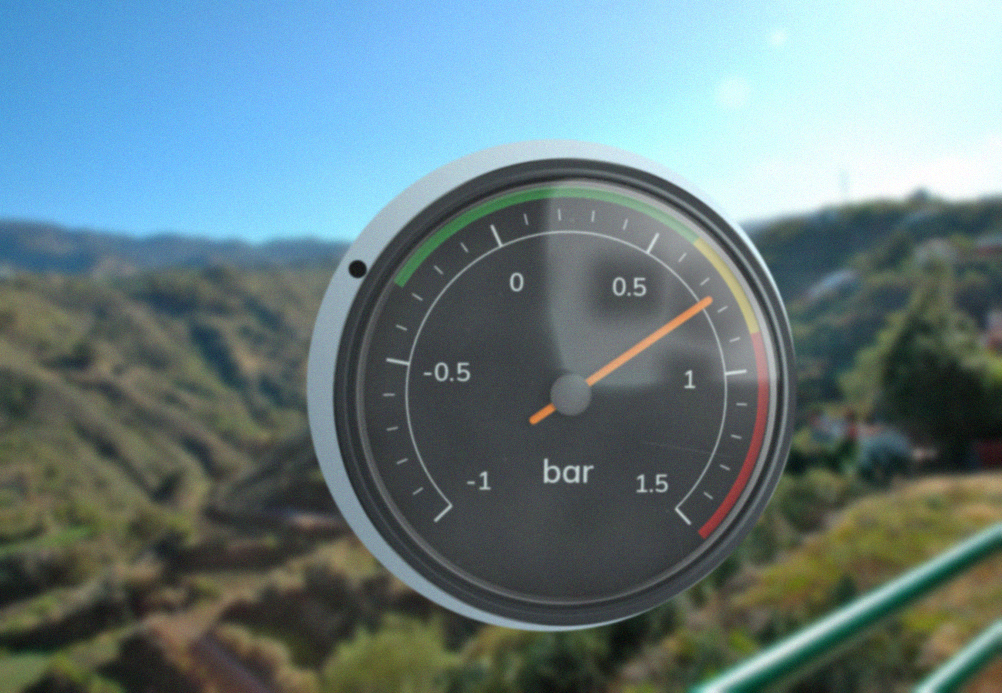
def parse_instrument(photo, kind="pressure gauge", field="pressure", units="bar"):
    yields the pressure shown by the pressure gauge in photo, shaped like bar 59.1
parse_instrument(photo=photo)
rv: bar 0.75
